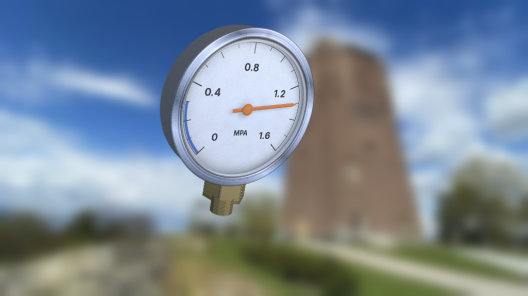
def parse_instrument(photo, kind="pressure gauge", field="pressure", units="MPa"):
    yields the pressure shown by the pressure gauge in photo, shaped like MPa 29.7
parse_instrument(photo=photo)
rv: MPa 1.3
